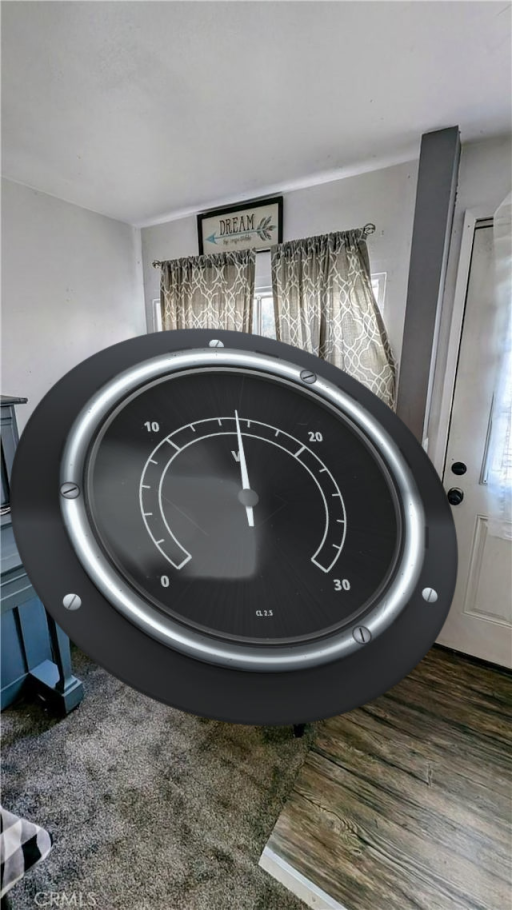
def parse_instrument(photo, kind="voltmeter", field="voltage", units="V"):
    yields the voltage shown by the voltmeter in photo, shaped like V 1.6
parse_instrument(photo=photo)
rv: V 15
